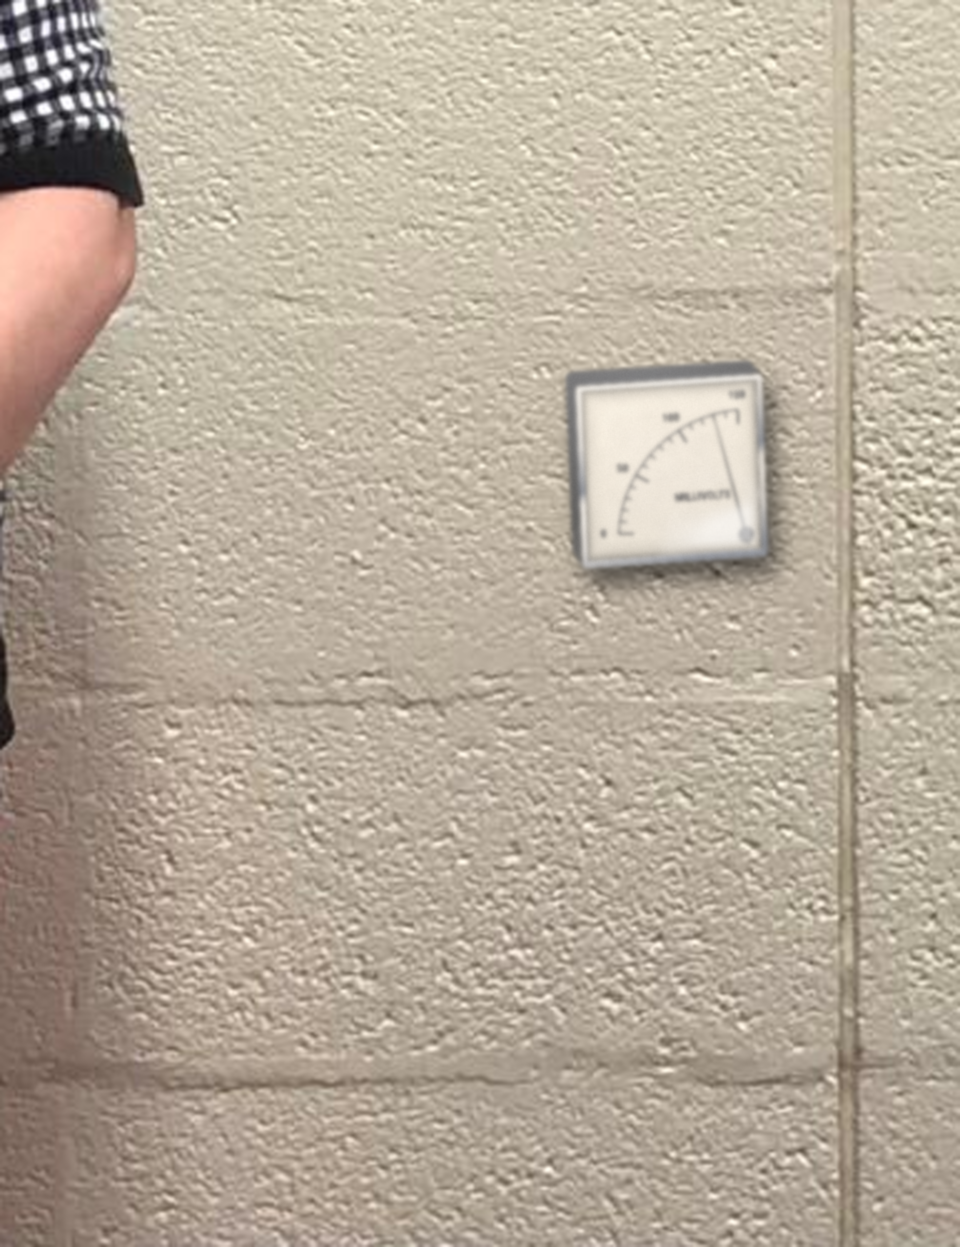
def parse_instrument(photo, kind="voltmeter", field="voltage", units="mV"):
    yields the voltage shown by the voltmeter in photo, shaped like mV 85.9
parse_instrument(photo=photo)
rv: mV 130
